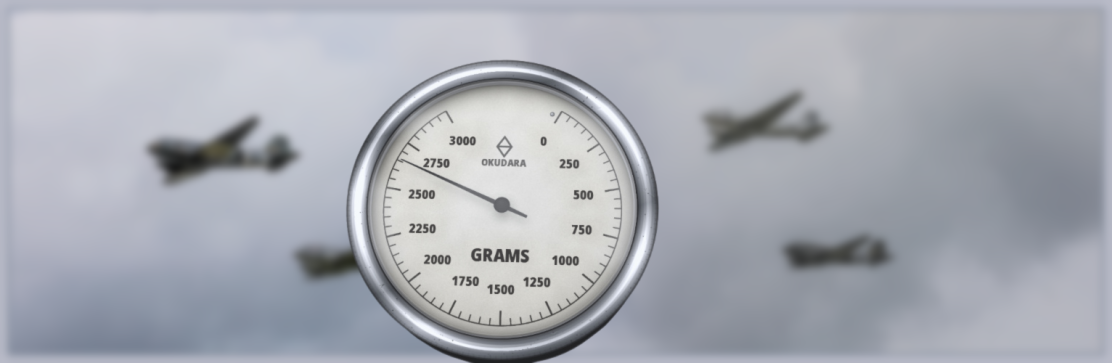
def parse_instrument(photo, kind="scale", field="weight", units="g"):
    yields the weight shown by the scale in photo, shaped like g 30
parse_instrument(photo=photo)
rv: g 2650
